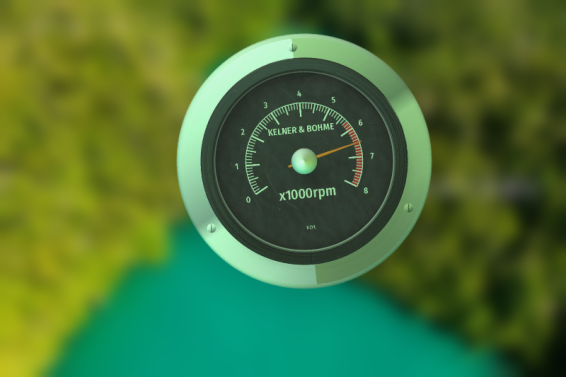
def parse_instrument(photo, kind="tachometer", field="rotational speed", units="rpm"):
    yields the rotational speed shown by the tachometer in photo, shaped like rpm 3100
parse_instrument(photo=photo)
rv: rpm 6500
